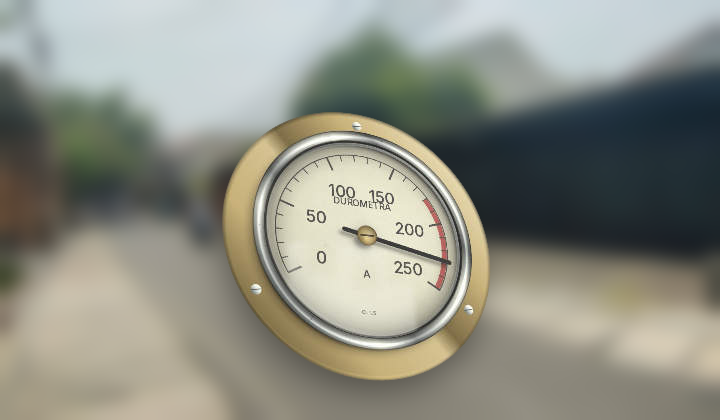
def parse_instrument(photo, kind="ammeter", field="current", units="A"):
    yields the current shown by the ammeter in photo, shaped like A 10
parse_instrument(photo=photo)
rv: A 230
